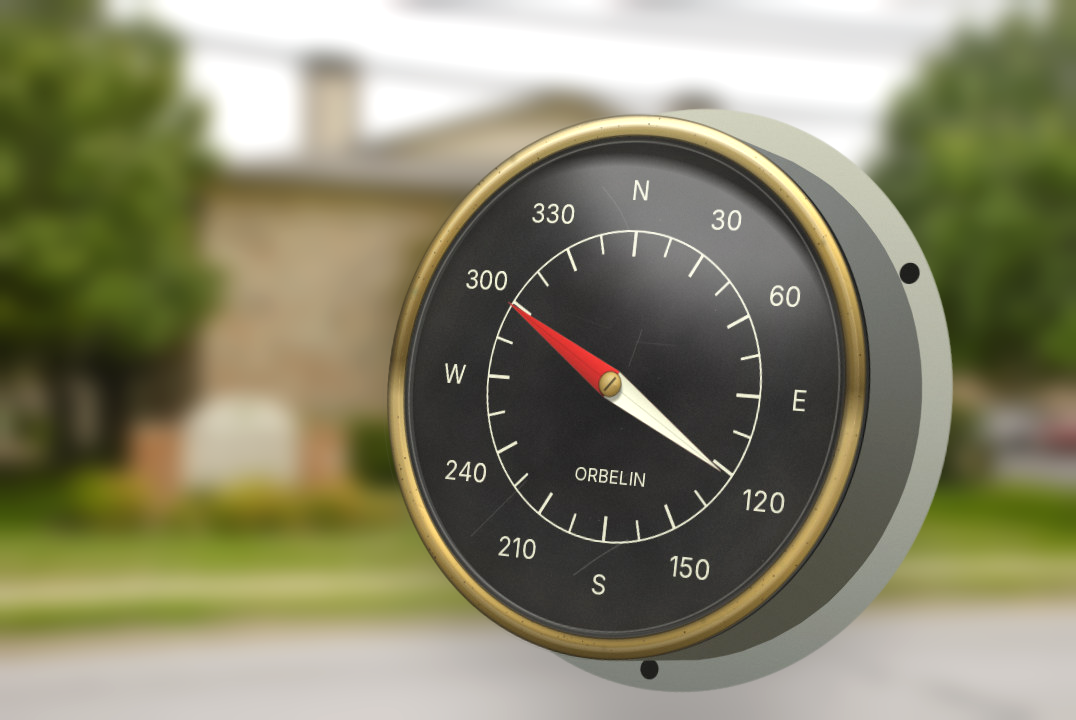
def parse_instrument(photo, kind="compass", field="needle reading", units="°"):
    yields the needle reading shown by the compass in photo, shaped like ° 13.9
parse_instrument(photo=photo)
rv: ° 300
